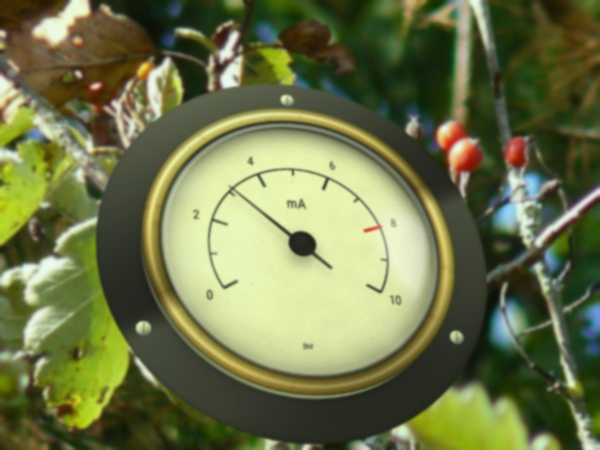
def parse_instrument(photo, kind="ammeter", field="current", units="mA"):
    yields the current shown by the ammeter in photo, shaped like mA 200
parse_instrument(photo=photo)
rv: mA 3
